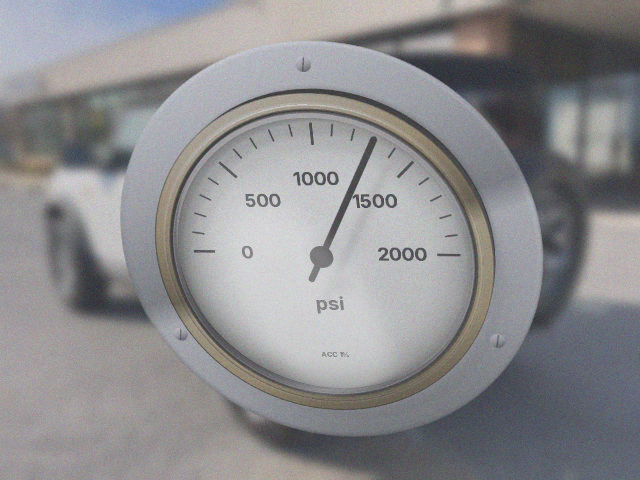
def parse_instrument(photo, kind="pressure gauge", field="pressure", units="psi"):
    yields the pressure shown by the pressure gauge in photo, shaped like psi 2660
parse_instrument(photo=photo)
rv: psi 1300
